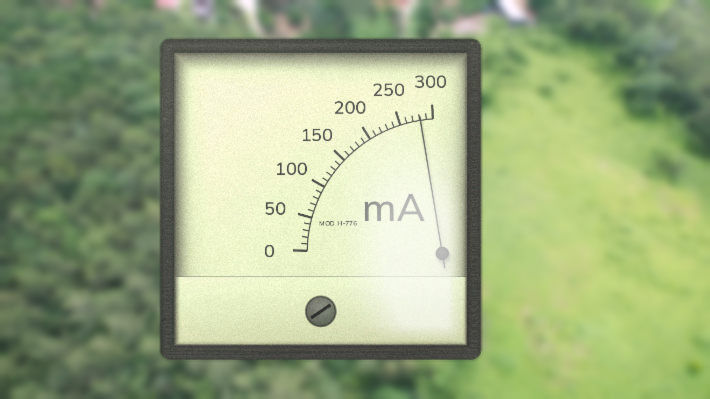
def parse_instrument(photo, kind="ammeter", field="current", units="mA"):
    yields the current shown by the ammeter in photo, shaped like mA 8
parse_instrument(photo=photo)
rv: mA 280
